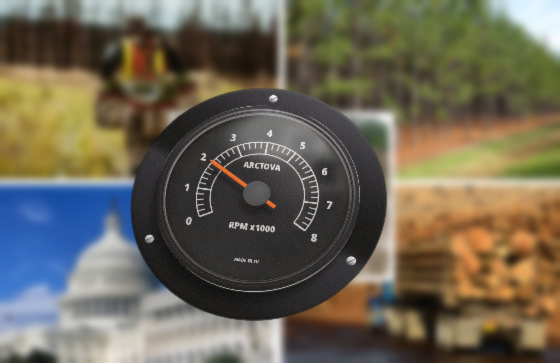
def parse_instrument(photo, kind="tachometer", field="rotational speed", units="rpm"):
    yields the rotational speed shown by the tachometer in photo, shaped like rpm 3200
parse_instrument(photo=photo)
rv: rpm 2000
